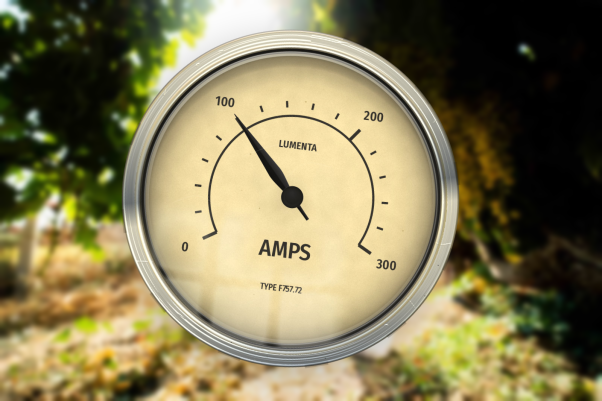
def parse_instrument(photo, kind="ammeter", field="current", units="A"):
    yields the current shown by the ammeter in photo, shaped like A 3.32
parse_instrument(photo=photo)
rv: A 100
